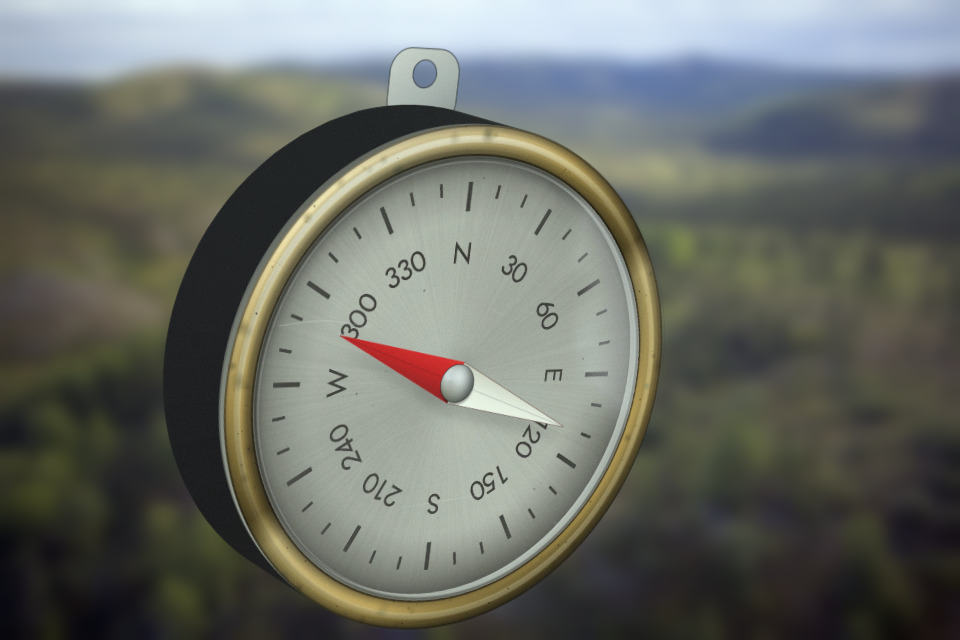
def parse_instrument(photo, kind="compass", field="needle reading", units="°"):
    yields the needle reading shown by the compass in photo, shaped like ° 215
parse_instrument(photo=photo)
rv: ° 290
